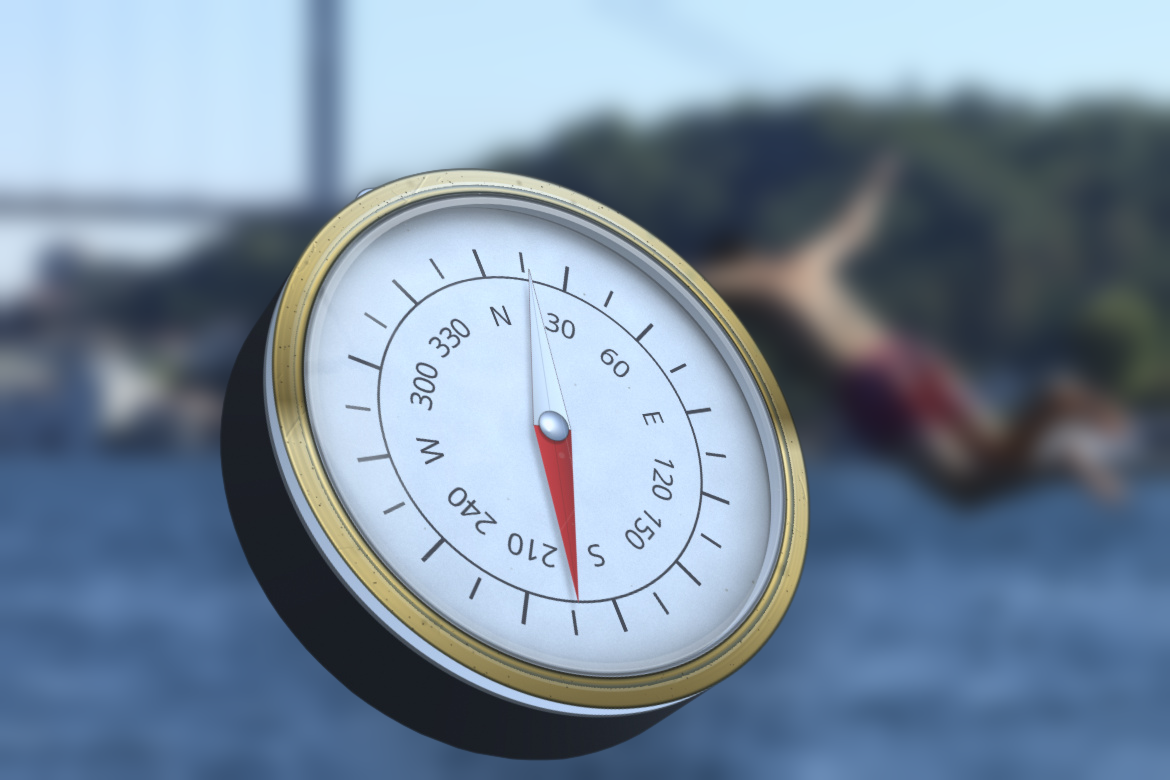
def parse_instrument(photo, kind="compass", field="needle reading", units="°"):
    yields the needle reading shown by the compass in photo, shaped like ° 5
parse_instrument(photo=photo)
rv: ° 195
